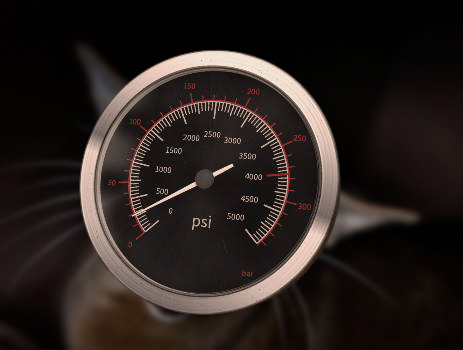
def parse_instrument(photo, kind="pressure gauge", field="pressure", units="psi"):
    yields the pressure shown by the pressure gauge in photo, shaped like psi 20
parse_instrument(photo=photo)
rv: psi 250
